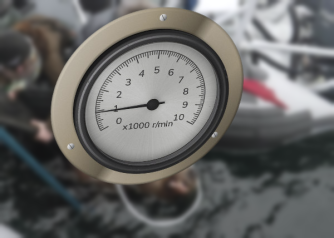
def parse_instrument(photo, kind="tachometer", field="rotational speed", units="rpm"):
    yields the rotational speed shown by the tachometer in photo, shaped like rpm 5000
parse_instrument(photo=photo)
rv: rpm 1000
